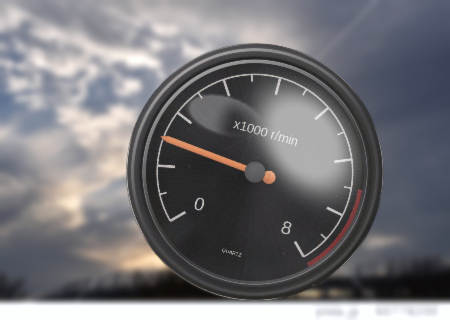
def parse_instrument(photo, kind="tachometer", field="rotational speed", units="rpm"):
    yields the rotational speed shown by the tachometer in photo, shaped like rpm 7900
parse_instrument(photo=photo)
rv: rpm 1500
